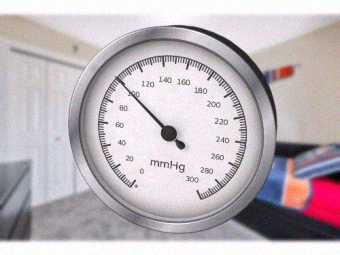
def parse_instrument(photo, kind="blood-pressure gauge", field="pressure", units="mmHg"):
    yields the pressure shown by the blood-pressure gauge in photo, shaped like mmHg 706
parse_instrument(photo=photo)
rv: mmHg 100
